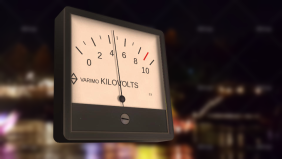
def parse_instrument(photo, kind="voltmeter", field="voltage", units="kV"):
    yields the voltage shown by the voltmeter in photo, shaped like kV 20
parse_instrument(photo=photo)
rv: kV 4.5
